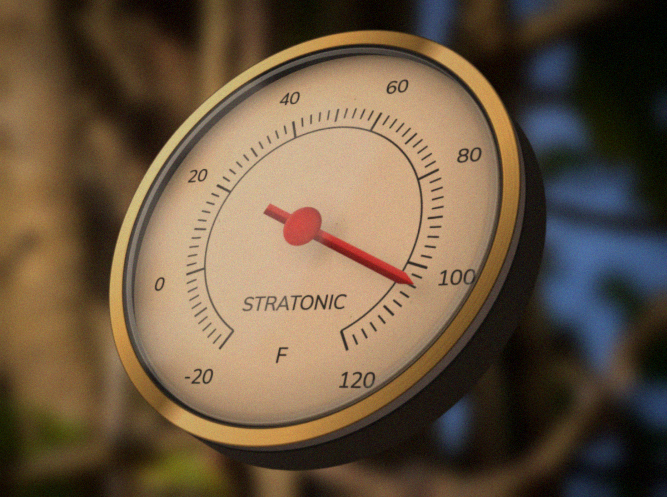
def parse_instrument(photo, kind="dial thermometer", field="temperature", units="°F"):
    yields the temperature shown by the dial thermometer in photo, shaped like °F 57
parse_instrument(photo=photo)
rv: °F 104
